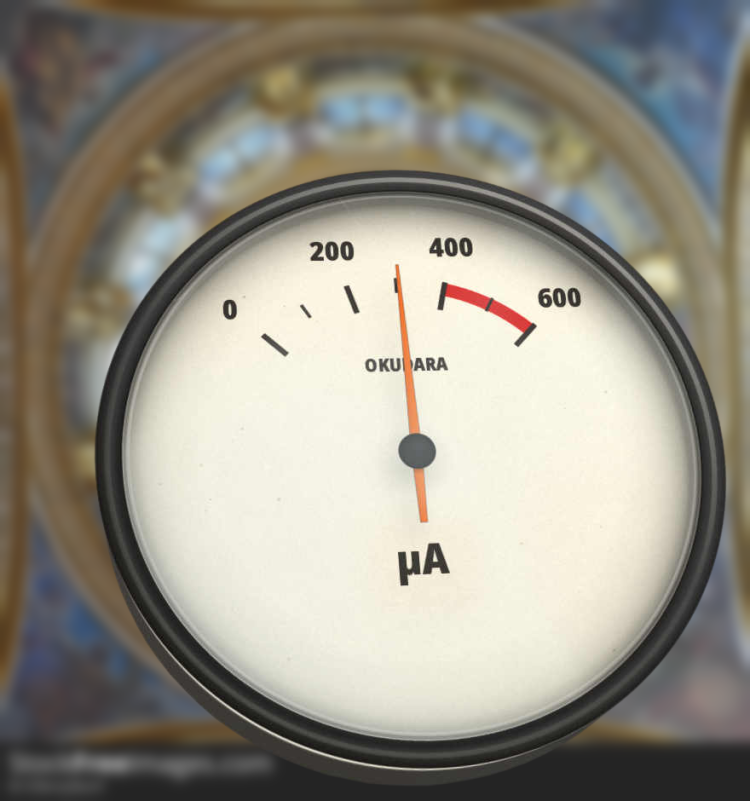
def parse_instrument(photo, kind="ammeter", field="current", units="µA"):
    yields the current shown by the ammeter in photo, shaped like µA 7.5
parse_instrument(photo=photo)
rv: µA 300
